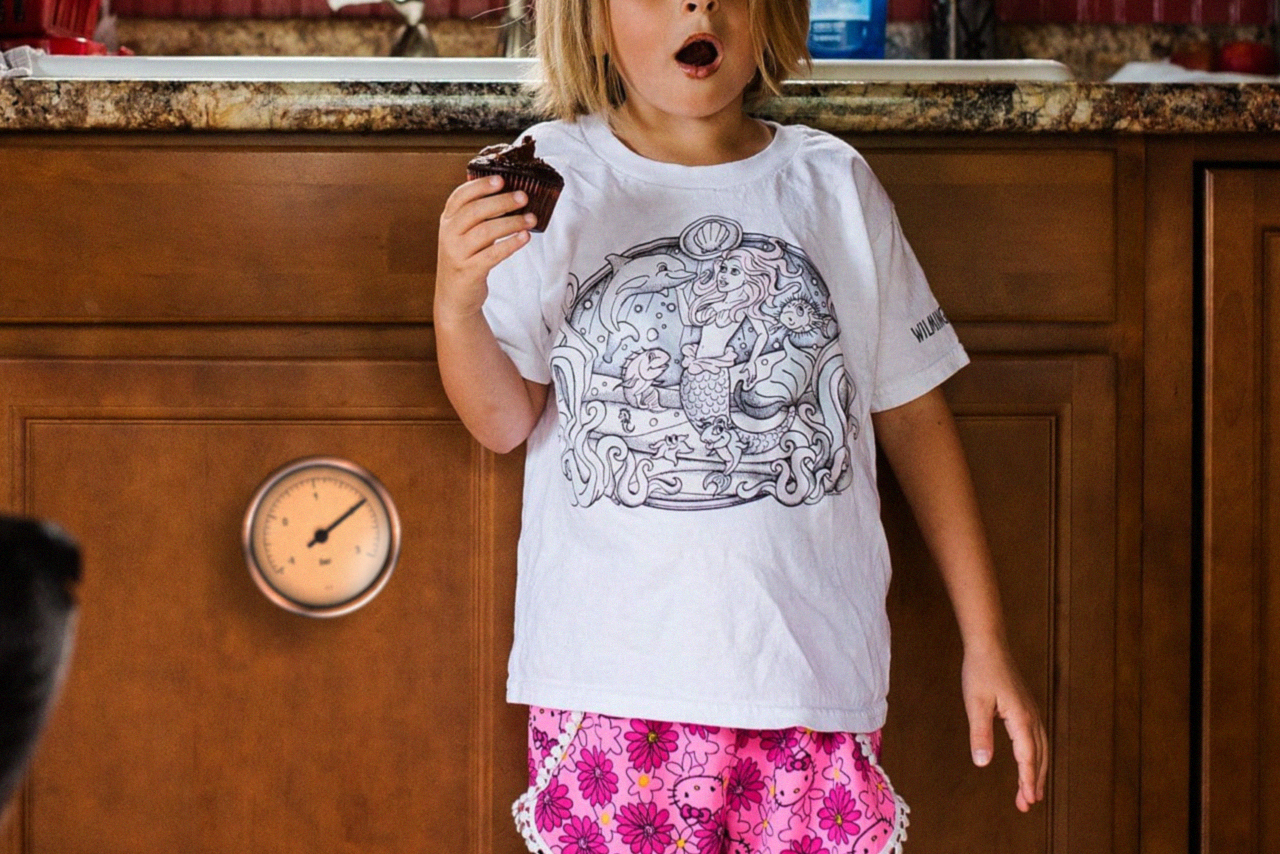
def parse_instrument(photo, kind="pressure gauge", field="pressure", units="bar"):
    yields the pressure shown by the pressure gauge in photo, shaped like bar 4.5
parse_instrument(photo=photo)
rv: bar 2
